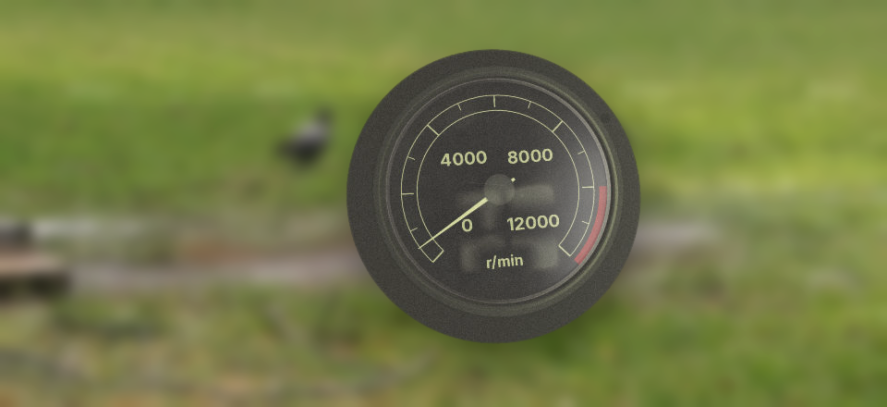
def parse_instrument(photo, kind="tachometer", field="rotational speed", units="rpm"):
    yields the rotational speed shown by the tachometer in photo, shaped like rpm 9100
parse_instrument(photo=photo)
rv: rpm 500
